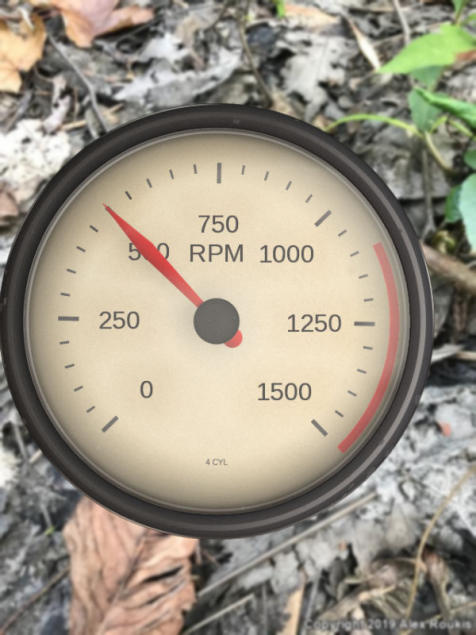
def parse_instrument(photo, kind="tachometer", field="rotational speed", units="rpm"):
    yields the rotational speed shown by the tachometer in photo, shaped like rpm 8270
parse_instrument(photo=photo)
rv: rpm 500
